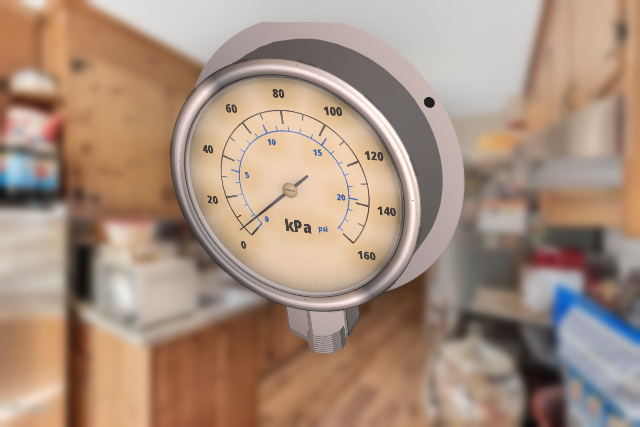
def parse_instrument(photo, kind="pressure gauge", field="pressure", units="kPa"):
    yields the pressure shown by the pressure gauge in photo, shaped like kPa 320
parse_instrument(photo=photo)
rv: kPa 5
